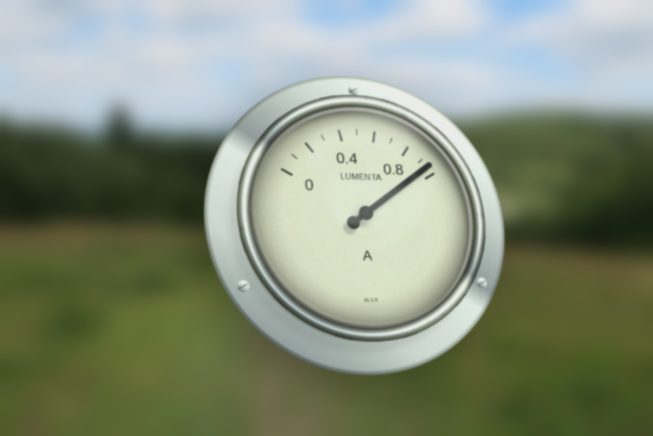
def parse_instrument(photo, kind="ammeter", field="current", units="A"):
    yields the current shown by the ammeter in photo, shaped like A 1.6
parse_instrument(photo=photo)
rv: A 0.95
